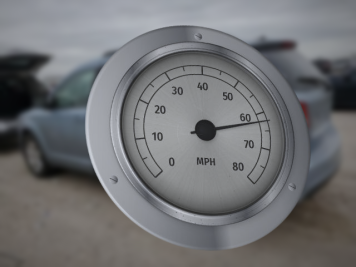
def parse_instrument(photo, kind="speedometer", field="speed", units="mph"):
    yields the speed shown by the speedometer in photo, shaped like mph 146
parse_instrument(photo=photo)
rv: mph 62.5
